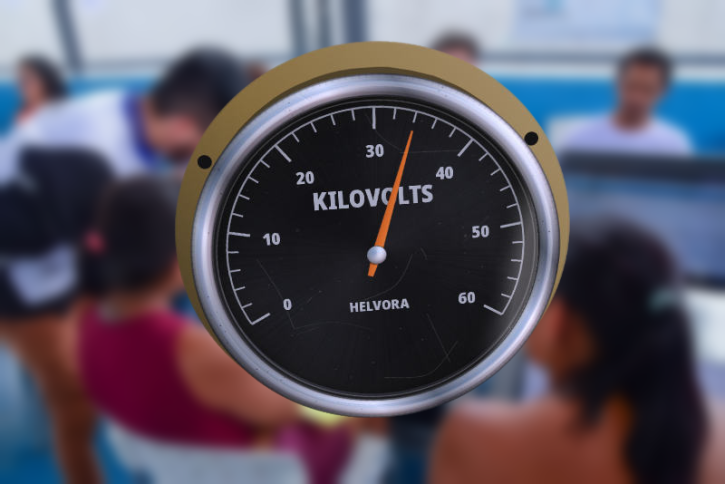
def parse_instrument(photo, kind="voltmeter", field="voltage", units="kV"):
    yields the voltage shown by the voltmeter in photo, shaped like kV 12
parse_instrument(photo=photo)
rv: kV 34
